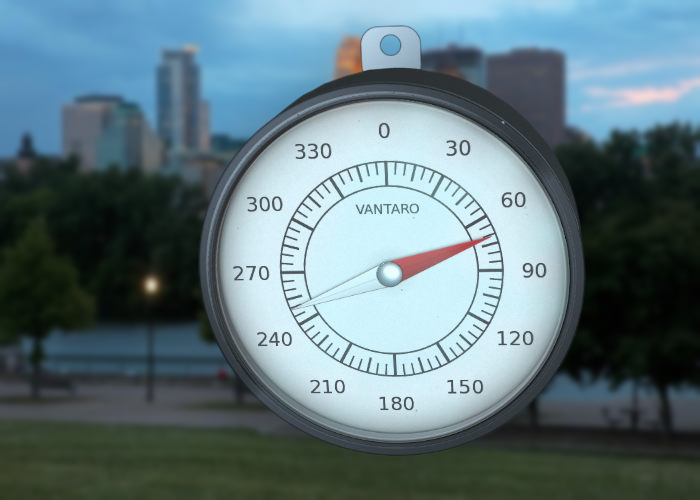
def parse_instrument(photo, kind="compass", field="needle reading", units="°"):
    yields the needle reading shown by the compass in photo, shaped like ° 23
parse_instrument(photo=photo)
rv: ° 70
